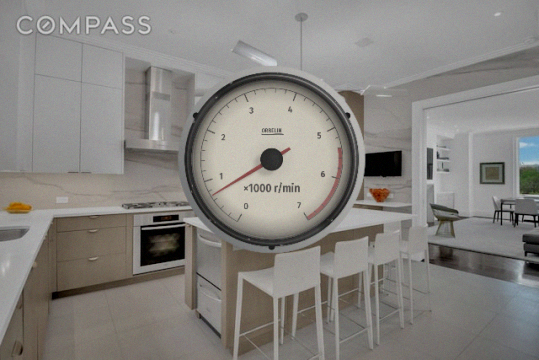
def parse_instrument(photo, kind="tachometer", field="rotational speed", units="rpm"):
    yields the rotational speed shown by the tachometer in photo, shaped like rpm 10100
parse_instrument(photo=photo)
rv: rpm 700
